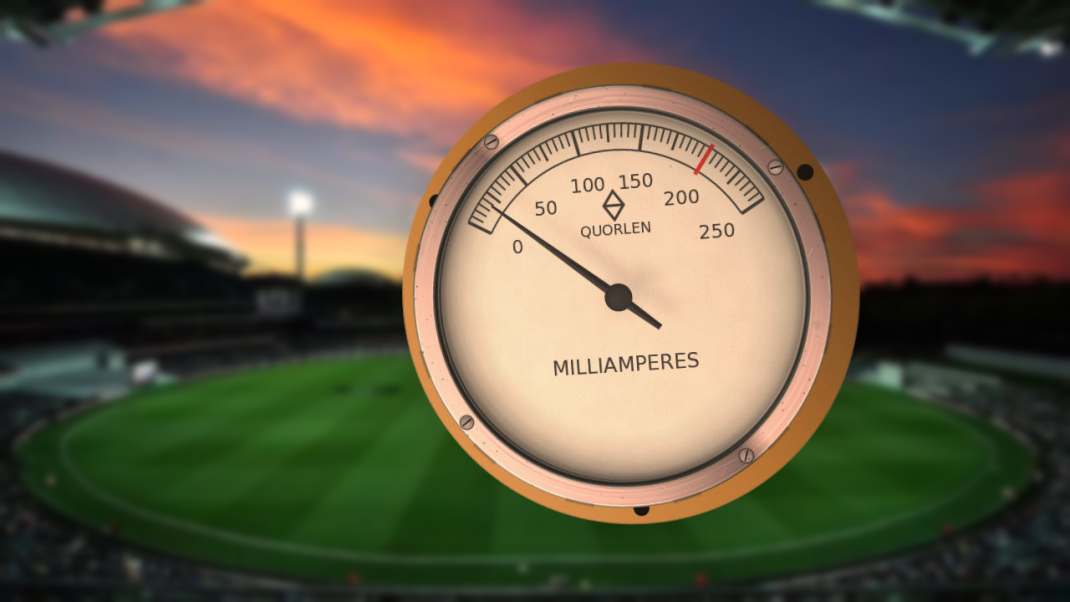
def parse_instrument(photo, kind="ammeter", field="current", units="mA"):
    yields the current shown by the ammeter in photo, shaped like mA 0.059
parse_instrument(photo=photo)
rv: mA 20
